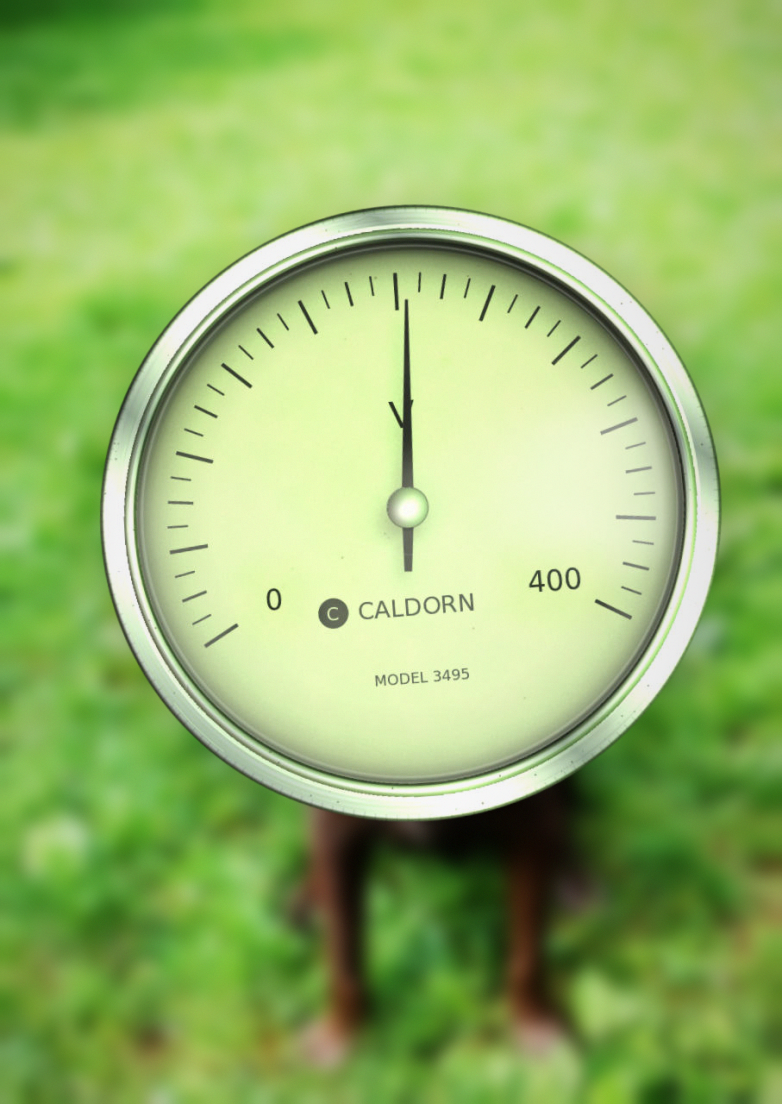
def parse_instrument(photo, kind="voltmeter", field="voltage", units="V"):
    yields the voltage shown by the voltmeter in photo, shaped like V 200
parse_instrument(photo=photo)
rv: V 205
